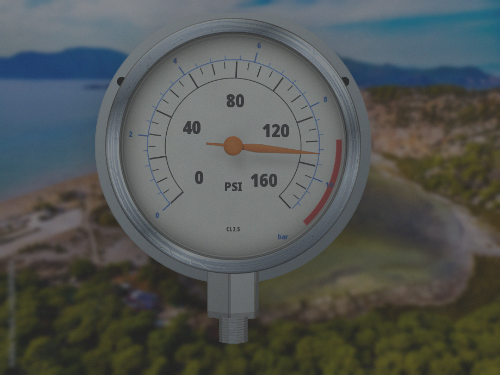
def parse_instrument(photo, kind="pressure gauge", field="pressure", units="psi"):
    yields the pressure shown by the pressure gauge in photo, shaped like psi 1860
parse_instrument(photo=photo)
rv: psi 135
